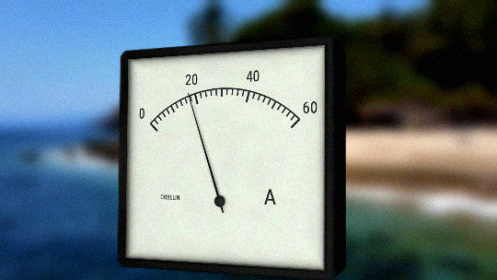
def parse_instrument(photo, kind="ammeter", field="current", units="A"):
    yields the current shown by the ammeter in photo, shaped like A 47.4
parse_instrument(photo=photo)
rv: A 18
